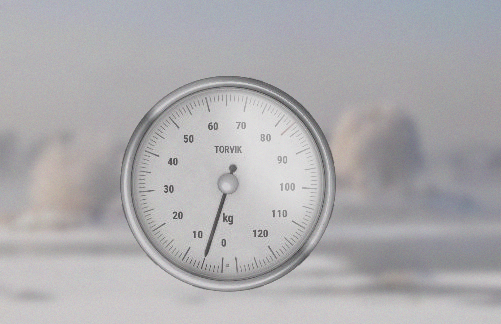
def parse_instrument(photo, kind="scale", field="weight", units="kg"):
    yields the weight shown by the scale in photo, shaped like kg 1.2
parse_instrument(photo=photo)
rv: kg 5
